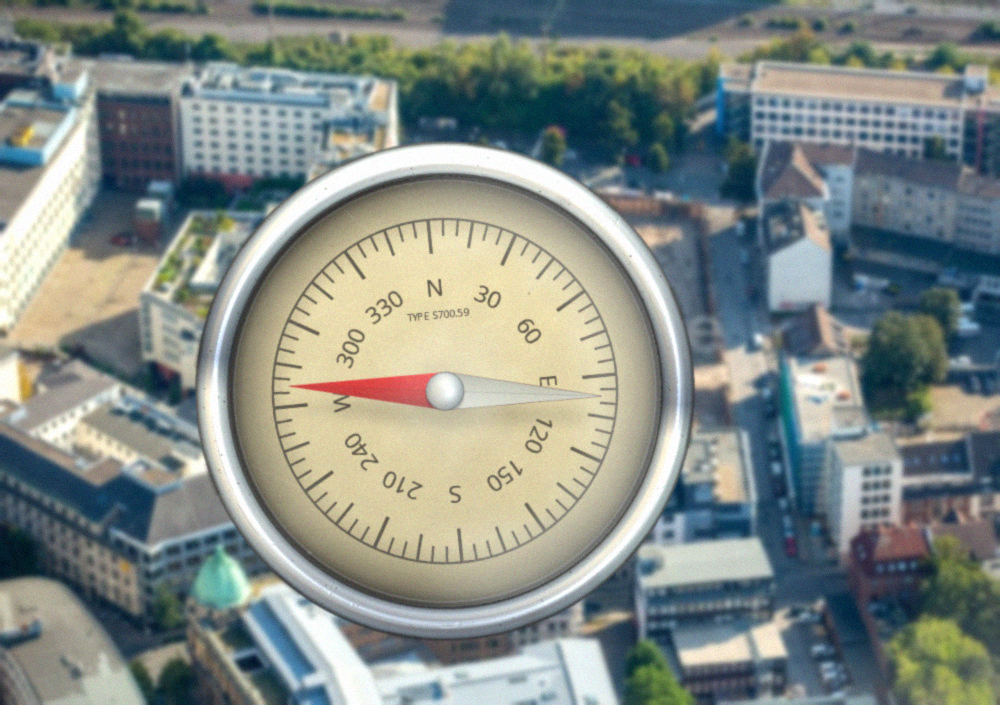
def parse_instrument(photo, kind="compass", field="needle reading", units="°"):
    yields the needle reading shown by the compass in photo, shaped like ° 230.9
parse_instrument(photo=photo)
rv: ° 277.5
